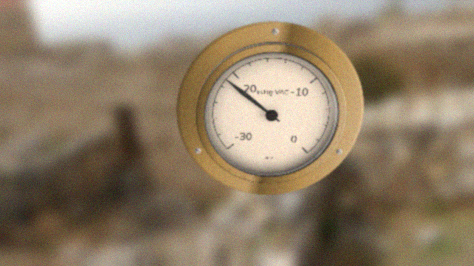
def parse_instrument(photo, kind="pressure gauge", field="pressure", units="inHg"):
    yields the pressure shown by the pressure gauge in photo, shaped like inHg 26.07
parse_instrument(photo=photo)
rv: inHg -21
